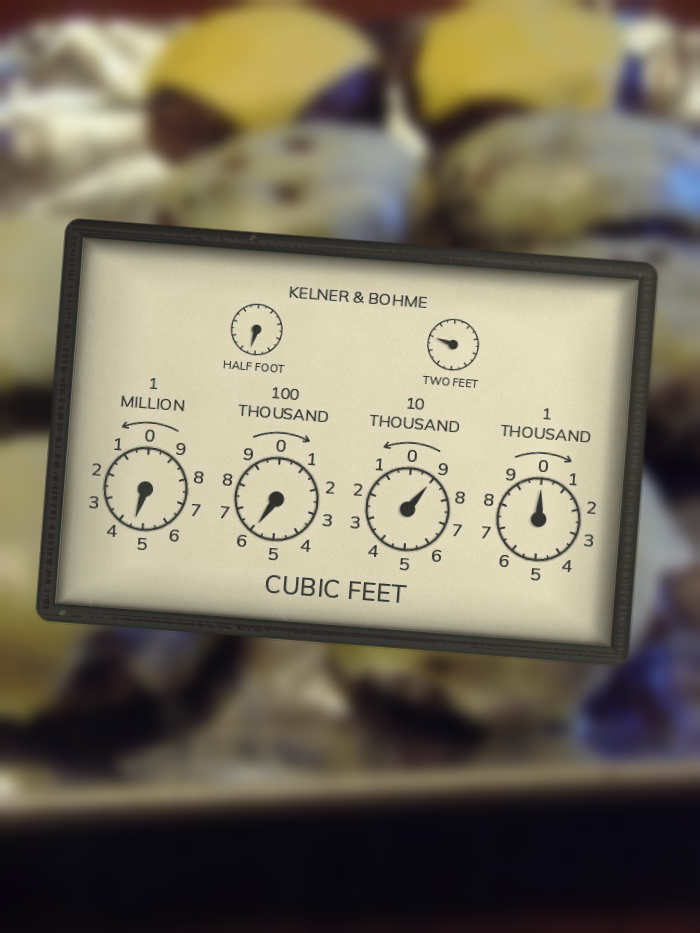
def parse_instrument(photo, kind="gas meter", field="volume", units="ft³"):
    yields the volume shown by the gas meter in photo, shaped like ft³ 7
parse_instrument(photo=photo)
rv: ft³ 459000
